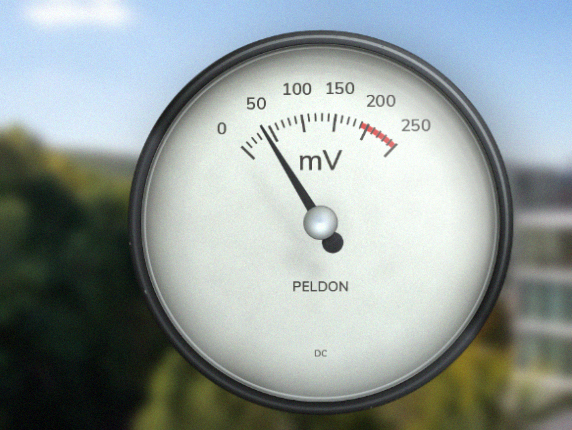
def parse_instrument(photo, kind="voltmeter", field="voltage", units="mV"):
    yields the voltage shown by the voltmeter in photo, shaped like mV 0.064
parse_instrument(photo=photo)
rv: mV 40
